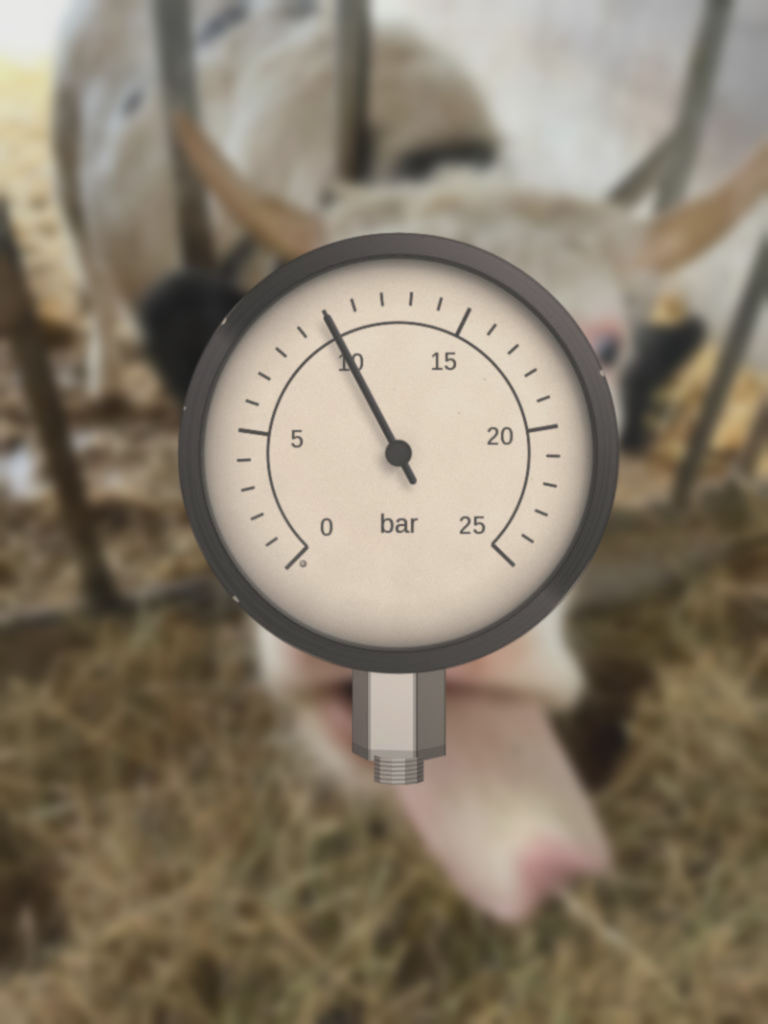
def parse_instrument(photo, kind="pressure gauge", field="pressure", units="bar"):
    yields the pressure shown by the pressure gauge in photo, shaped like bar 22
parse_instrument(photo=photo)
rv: bar 10
